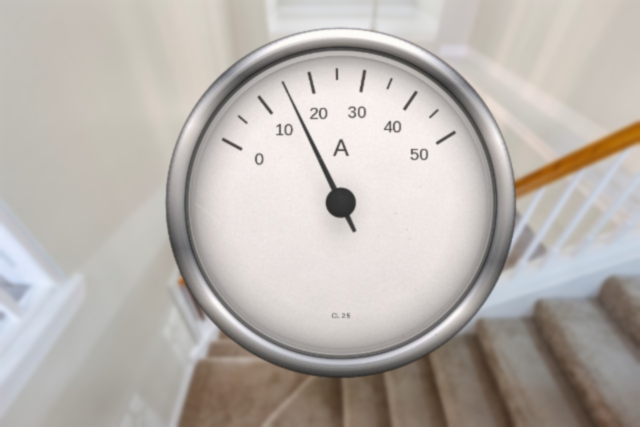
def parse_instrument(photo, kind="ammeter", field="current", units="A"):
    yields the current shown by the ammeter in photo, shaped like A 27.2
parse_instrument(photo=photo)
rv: A 15
